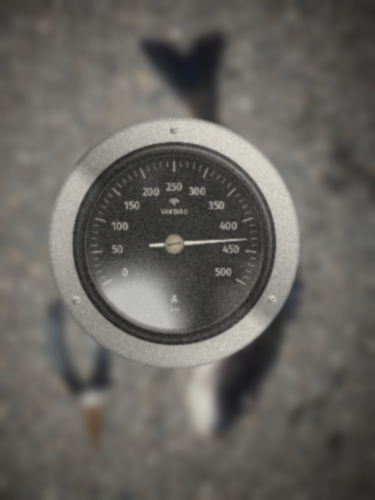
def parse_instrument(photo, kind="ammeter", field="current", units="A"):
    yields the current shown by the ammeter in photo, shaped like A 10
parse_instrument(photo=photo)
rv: A 430
